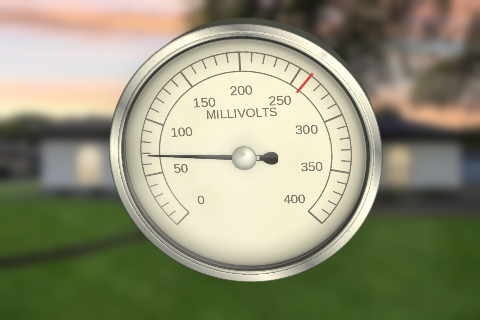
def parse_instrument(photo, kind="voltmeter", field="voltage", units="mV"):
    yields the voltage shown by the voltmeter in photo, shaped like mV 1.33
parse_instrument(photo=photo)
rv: mV 70
